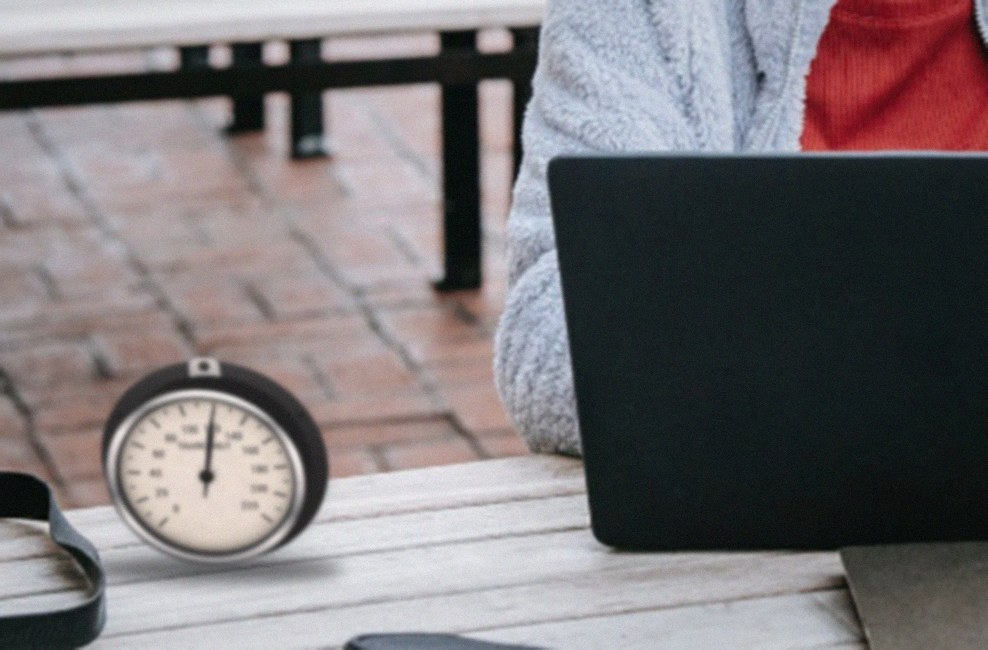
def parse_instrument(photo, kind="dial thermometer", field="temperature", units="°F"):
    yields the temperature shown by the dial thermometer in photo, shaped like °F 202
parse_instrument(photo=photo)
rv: °F 120
